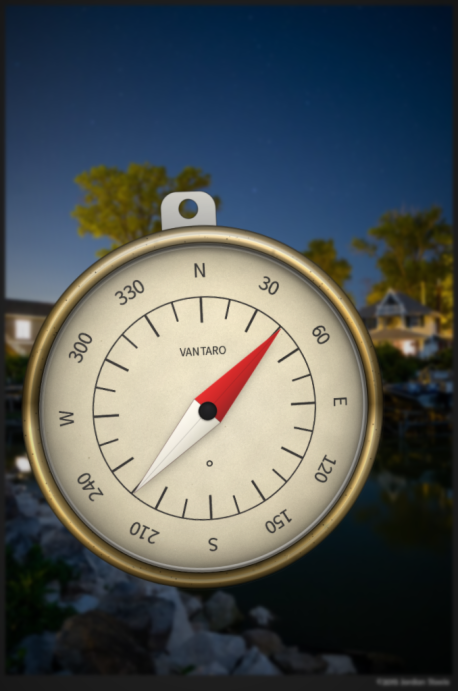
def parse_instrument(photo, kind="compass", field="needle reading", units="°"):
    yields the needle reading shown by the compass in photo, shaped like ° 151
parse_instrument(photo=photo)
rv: ° 45
